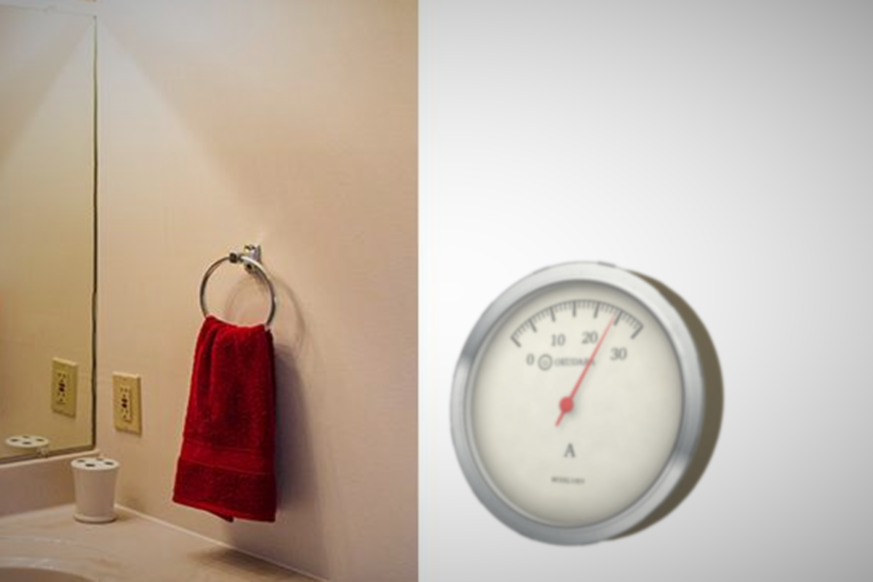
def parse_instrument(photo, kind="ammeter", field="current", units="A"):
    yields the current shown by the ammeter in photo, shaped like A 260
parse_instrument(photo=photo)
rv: A 25
